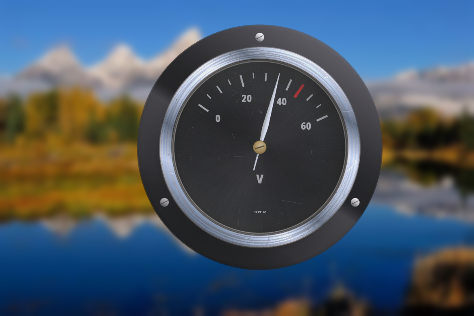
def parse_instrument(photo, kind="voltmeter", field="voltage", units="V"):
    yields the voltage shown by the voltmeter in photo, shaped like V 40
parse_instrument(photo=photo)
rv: V 35
